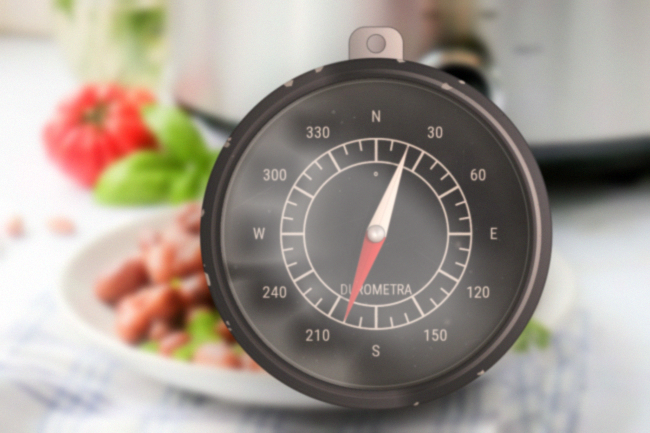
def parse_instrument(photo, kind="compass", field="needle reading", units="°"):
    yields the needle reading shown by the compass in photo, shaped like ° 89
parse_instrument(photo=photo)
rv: ° 200
